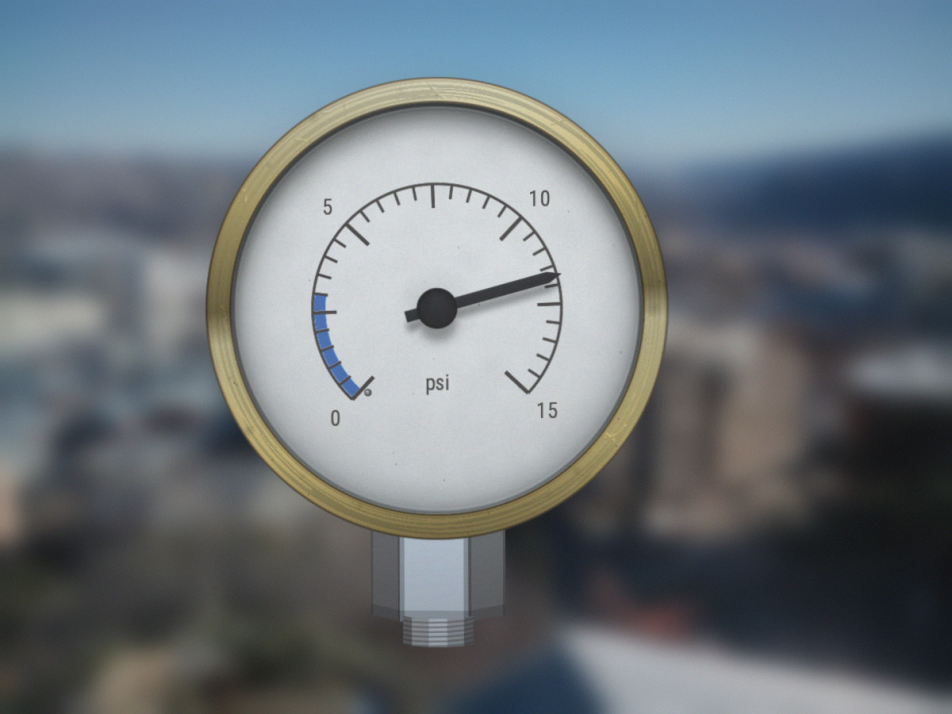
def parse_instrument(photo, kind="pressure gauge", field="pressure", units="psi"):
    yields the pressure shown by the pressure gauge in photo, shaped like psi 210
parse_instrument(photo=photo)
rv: psi 11.75
